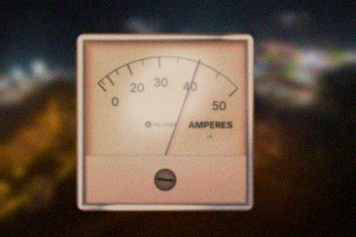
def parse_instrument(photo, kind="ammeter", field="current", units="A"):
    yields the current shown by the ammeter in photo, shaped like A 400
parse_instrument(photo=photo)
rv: A 40
